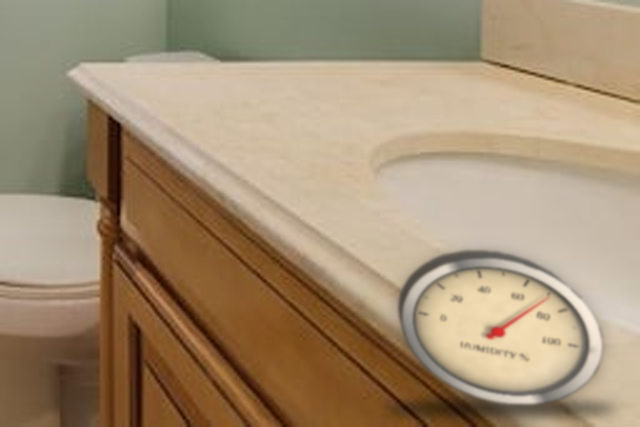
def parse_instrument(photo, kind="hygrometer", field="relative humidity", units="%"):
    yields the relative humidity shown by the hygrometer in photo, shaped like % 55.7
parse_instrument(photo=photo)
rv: % 70
